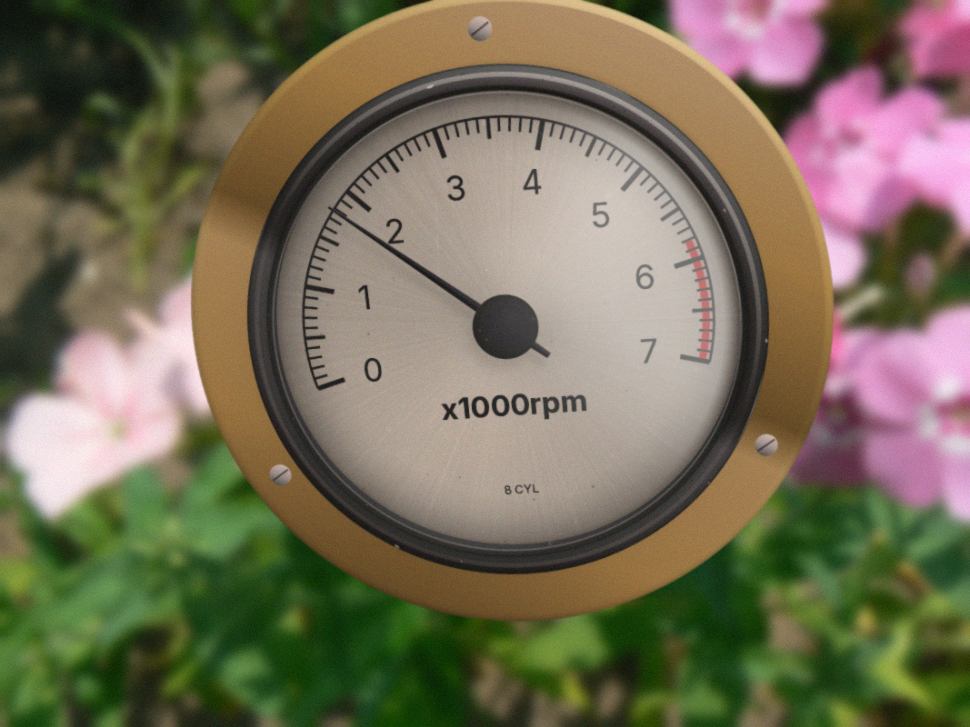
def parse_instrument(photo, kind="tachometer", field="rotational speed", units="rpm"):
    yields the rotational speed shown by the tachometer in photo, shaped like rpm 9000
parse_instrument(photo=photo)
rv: rpm 1800
